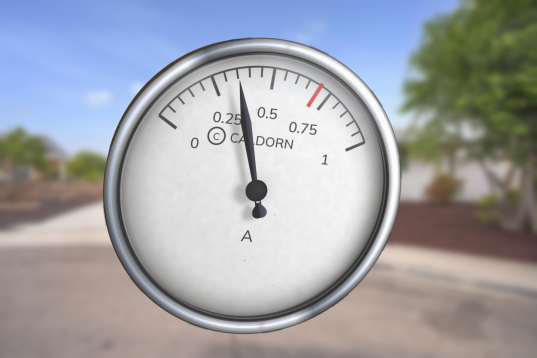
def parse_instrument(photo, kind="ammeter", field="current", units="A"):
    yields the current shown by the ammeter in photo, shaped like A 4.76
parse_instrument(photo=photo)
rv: A 0.35
